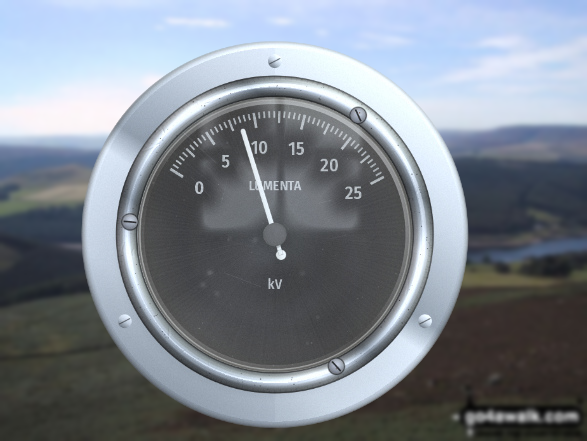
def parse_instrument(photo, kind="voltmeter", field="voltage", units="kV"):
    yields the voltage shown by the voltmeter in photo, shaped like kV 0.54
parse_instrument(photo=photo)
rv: kV 8.5
